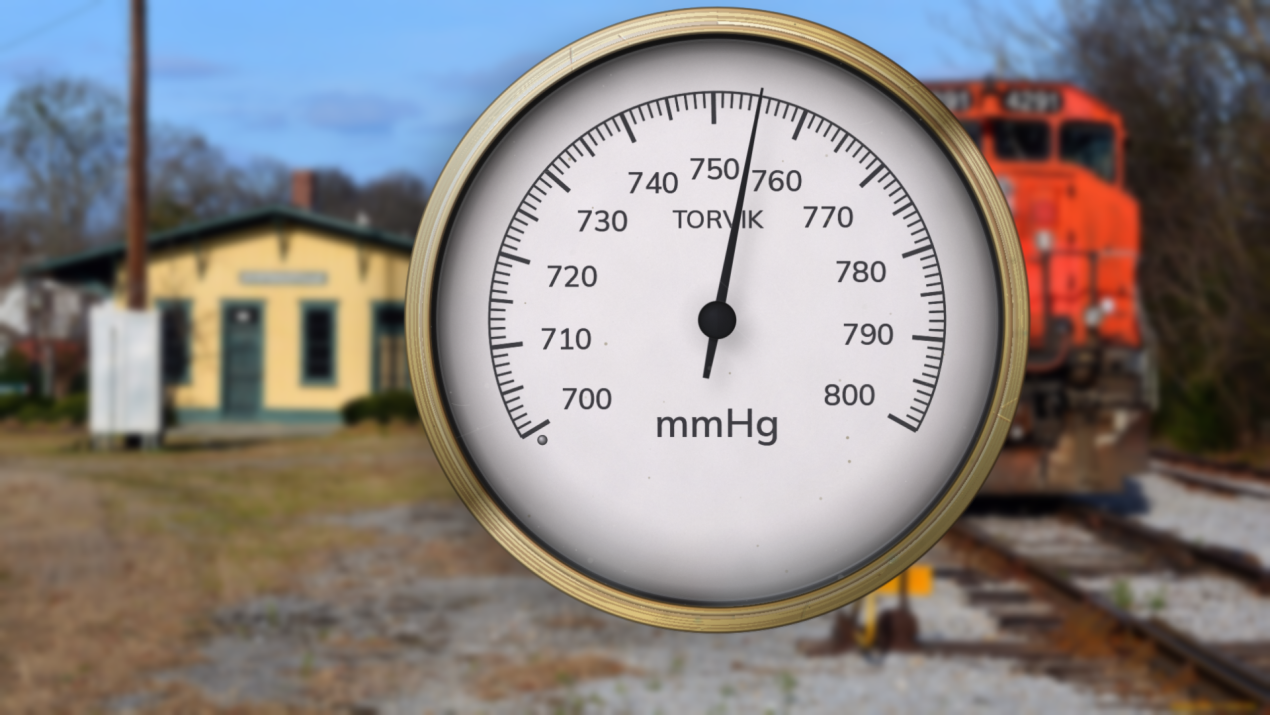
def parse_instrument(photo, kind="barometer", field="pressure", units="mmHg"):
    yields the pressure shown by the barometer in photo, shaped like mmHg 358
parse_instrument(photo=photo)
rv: mmHg 755
